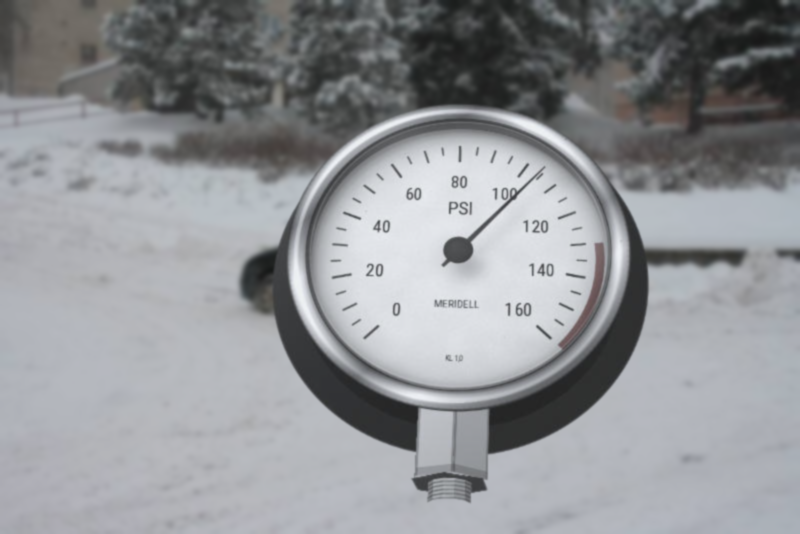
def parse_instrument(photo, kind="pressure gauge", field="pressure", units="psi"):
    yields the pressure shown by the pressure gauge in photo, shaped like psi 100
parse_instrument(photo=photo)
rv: psi 105
